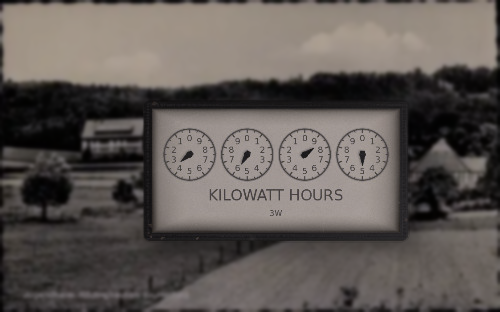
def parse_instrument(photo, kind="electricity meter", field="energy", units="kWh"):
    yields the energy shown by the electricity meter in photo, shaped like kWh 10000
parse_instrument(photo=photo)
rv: kWh 3585
